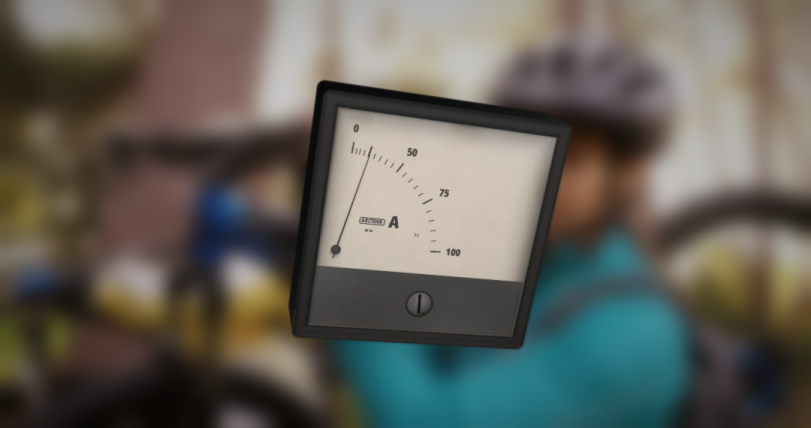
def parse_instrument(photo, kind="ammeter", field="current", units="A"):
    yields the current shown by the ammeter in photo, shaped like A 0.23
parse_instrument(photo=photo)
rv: A 25
